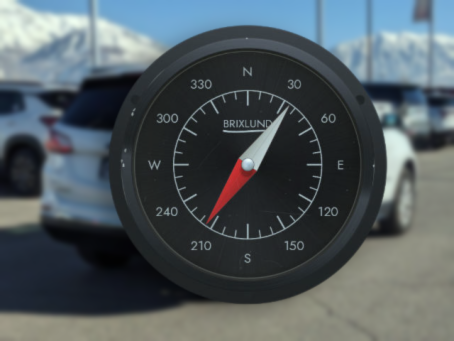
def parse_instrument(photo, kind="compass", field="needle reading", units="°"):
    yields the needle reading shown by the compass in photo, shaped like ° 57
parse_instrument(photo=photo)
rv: ° 215
